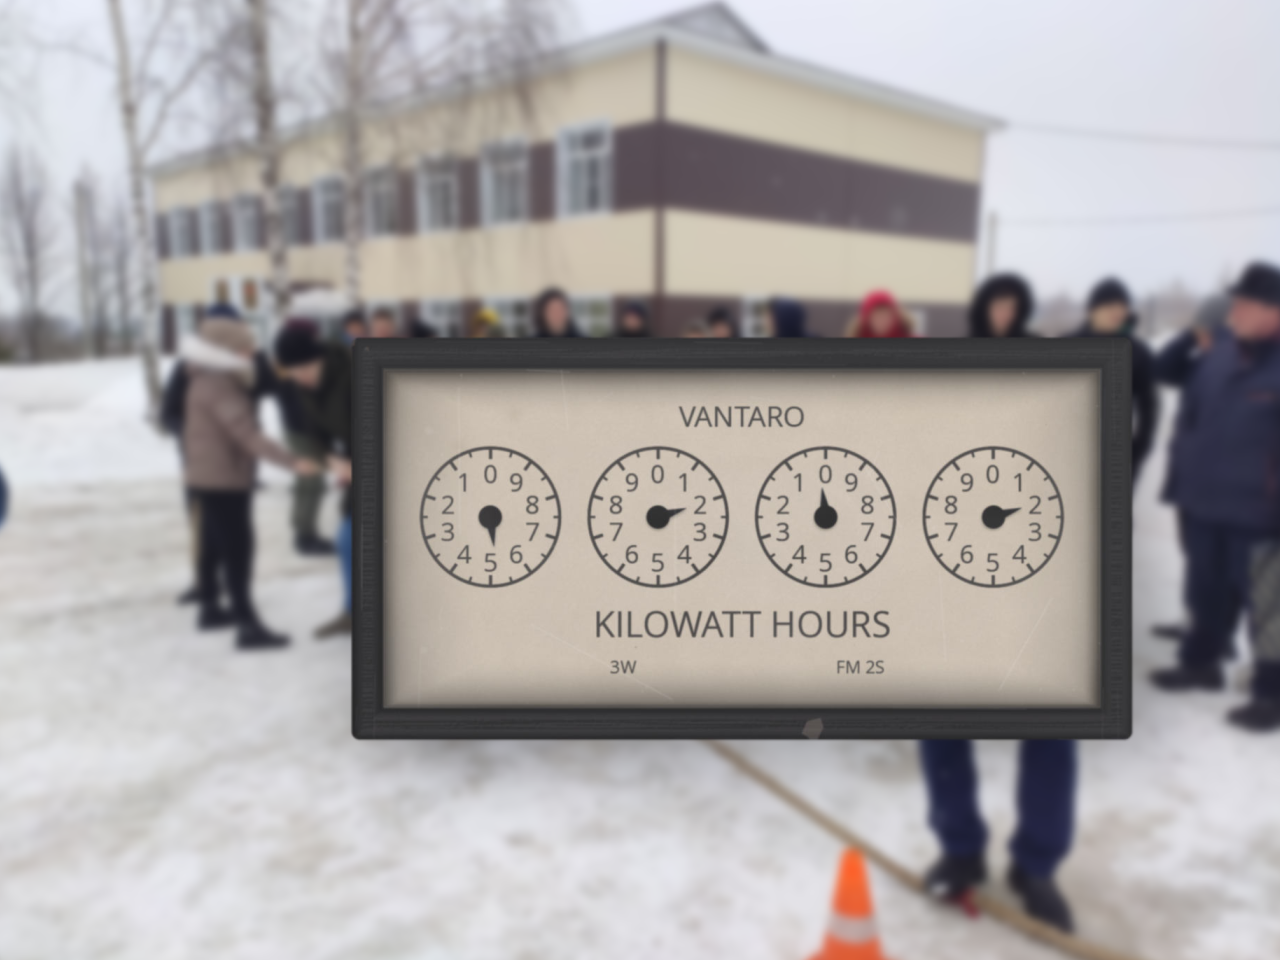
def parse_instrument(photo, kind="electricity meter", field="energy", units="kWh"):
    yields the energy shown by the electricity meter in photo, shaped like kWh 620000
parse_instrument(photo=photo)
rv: kWh 5202
